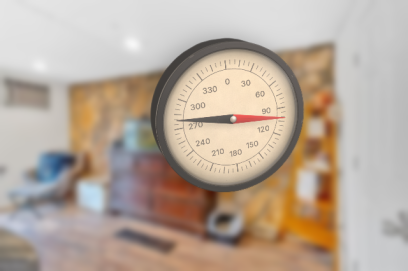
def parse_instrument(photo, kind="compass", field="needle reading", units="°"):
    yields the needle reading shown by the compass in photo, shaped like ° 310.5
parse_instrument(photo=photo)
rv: ° 100
